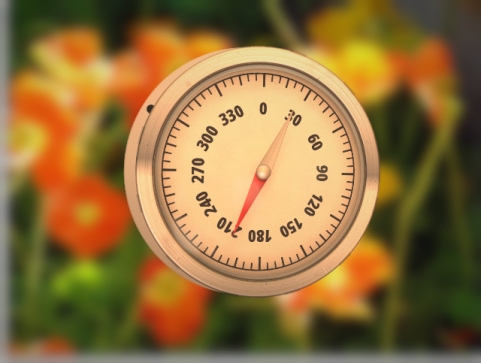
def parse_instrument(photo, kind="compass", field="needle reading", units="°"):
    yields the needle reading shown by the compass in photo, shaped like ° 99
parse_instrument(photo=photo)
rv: ° 205
